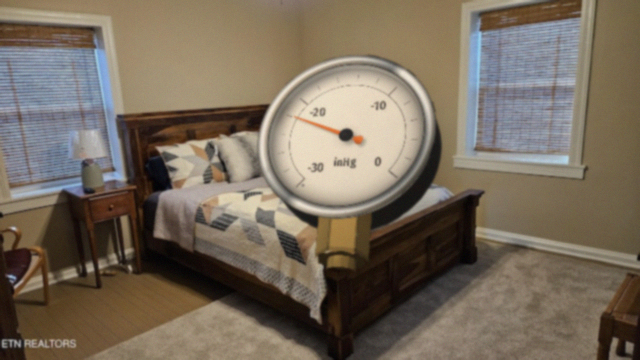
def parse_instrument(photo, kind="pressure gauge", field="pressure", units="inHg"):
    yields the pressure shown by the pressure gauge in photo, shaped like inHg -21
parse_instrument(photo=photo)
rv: inHg -22
